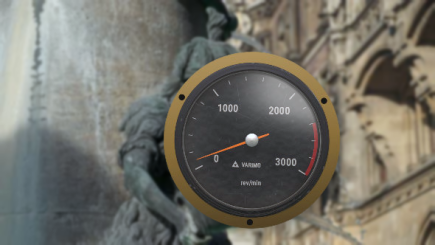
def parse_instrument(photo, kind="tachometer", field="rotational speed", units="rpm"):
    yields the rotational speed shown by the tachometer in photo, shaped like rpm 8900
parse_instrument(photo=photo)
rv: rpm 100
